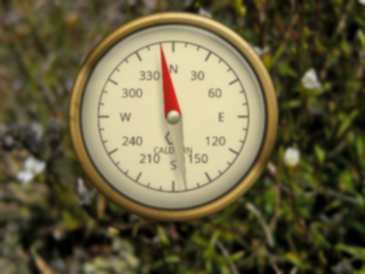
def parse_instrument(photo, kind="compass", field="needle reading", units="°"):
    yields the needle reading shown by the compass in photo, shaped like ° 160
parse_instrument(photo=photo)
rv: ° 350
